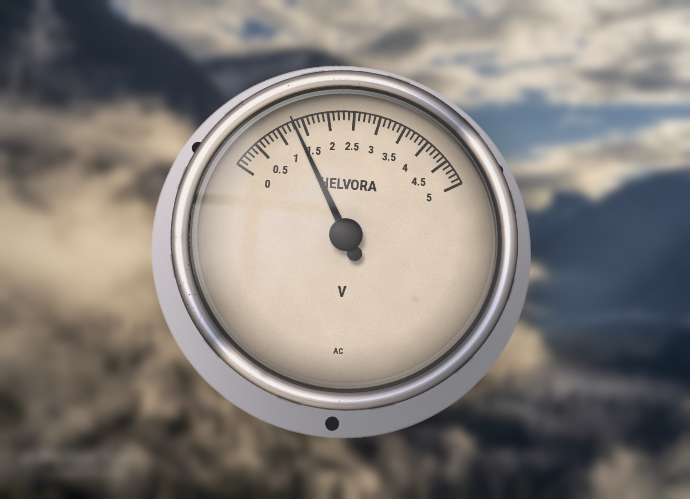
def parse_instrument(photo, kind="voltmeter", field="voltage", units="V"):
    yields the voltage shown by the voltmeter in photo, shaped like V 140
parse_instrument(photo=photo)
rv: V 1.3
